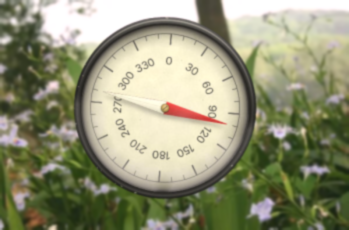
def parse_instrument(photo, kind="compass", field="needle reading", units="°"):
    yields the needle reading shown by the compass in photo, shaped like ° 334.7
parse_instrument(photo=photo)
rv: ° 100
